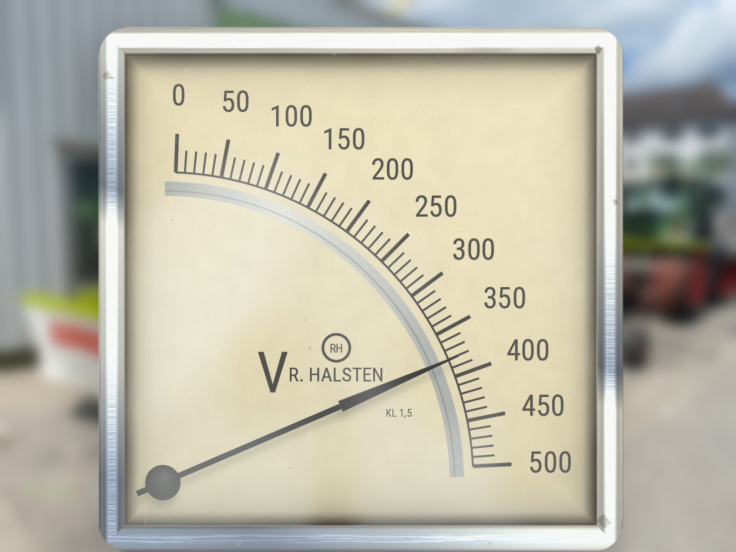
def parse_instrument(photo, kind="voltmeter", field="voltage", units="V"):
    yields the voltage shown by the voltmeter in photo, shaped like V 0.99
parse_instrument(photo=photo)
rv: V 380
